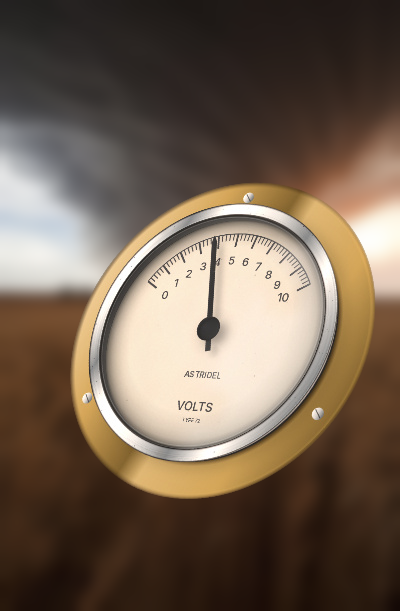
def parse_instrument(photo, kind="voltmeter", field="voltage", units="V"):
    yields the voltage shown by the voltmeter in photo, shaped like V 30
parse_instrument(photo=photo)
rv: V 4
